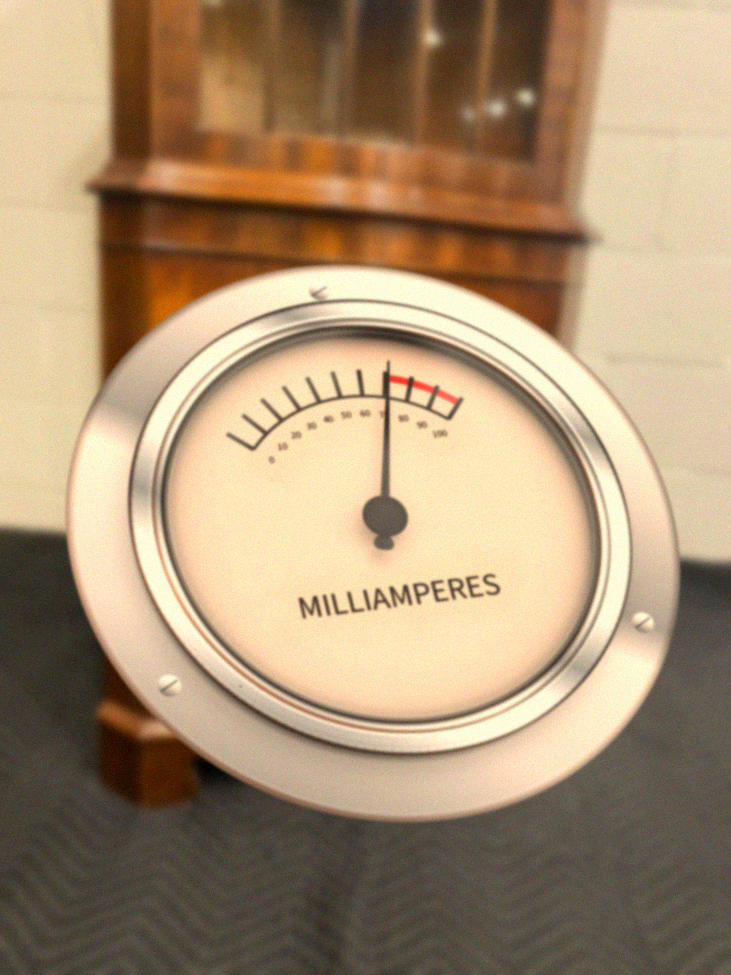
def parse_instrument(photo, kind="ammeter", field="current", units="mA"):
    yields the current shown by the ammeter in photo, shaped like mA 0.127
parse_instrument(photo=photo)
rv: mA 70
